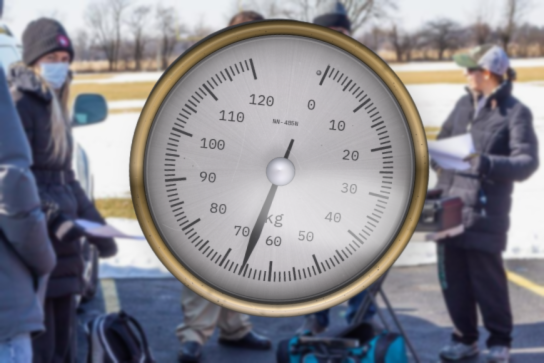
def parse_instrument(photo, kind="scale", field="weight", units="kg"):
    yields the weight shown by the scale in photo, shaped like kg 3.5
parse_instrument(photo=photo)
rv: kg 66
